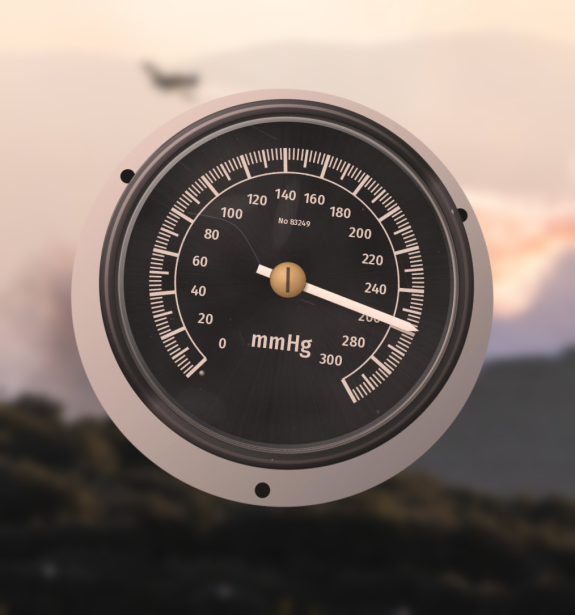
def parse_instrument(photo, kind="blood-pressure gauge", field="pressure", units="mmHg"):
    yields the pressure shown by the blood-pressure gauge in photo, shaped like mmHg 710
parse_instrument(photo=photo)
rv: mmHg 258
